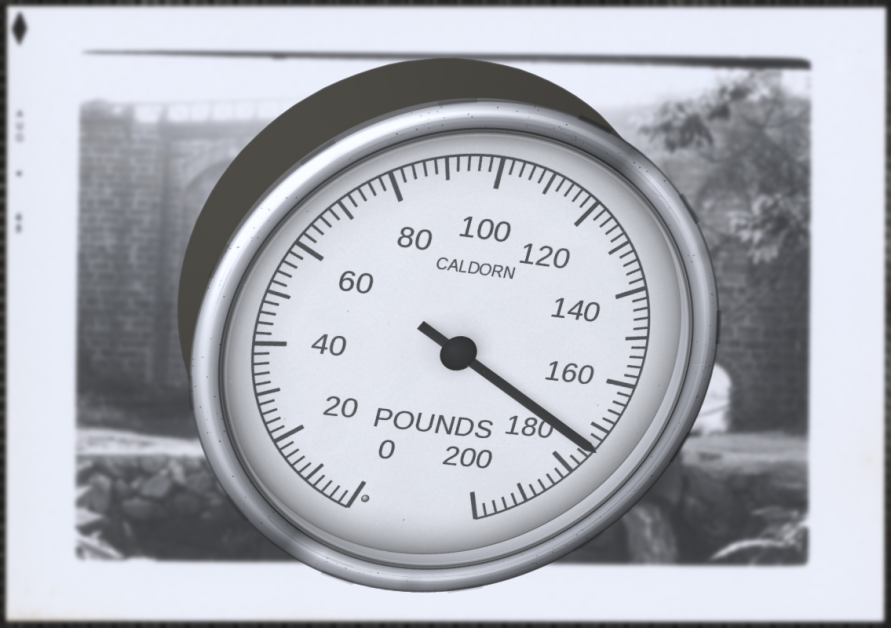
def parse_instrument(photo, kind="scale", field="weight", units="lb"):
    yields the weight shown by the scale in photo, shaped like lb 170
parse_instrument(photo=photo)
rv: lb 174
